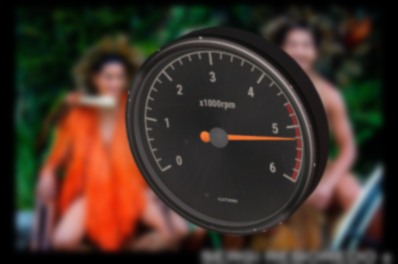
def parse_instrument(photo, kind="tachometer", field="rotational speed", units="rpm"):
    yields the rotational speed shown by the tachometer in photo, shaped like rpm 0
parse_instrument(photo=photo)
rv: rpm 5200
